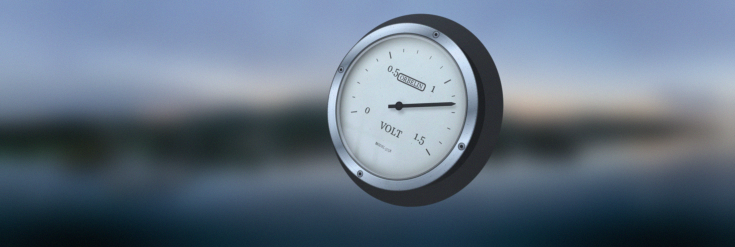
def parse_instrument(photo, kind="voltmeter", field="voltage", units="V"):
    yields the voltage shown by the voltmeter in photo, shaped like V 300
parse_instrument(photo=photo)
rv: V 1.15
